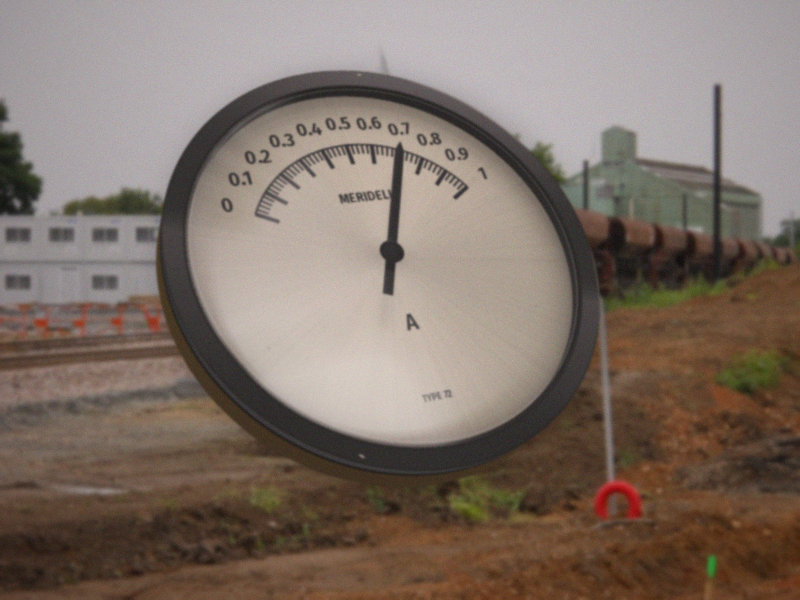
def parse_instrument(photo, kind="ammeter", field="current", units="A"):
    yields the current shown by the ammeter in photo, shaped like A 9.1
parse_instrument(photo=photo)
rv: A 0.7
